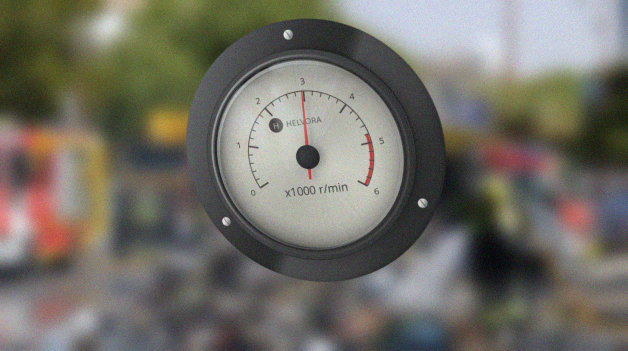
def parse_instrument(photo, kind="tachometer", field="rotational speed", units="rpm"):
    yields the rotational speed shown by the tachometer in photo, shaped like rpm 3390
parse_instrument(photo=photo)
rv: rpm 3000
